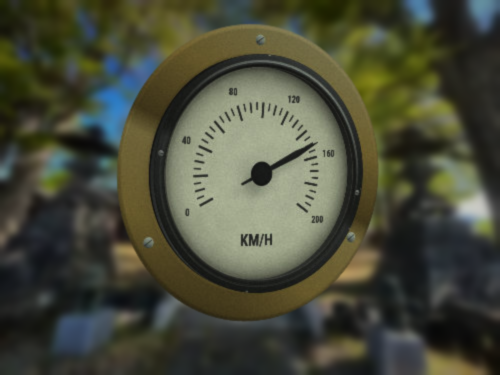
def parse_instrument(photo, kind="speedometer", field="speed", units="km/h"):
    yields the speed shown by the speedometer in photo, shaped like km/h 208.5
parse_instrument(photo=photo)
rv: km/h 150
